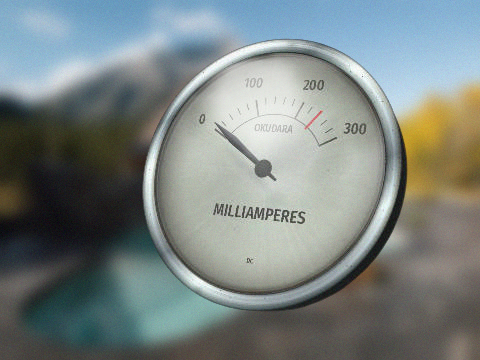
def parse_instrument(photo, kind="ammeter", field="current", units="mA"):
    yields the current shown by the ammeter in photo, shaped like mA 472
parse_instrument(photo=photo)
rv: mA 10
